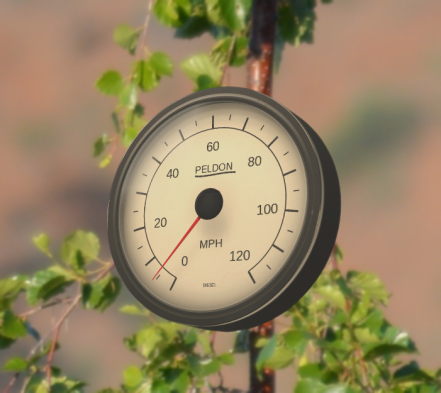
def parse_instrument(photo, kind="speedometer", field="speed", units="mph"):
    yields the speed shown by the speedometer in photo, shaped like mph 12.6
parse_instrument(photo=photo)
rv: mph 5
